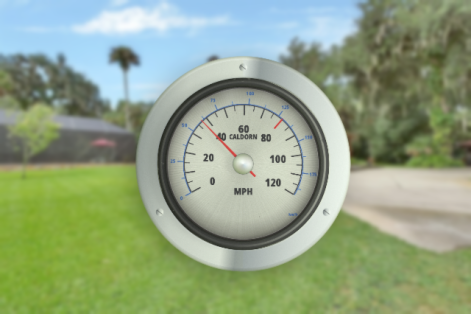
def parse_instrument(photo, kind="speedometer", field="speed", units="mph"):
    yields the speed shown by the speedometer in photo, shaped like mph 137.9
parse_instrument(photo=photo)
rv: mph 37.5
